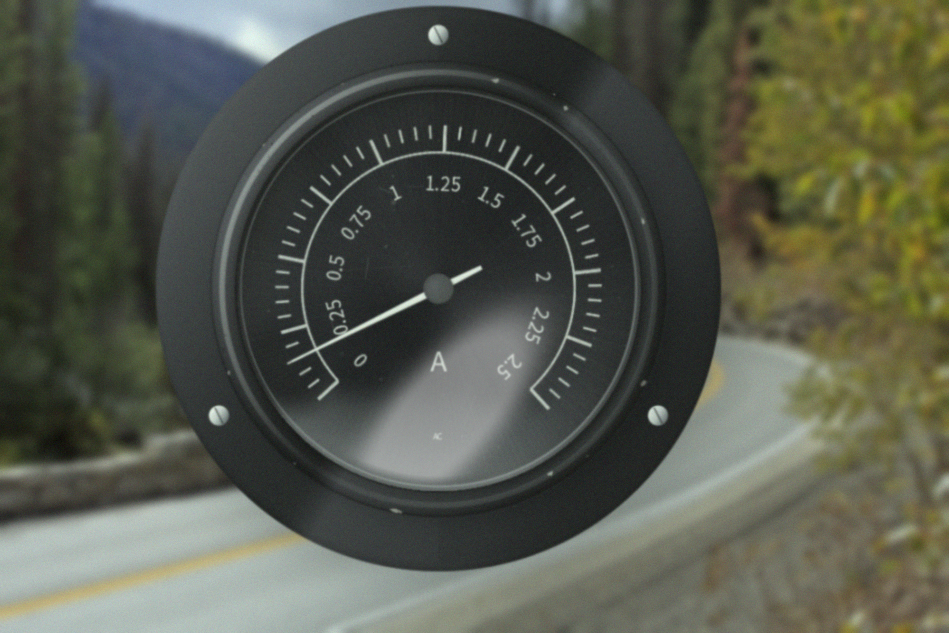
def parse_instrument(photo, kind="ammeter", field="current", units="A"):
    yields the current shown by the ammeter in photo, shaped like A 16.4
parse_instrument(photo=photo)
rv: A 0.15
